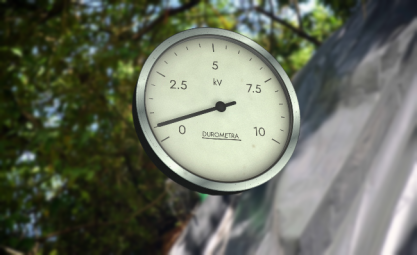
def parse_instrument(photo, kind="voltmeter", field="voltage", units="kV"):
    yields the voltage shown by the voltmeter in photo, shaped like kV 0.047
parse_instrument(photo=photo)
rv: kV 0.5
